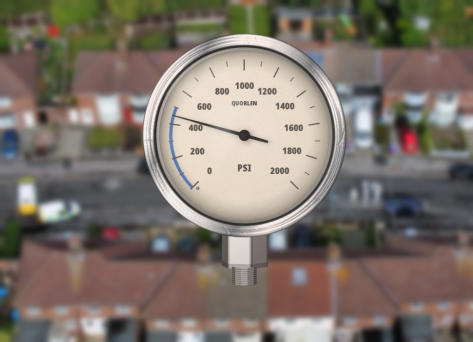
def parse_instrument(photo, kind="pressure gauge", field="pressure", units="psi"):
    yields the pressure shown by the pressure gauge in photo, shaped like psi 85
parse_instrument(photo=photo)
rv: psi 450
